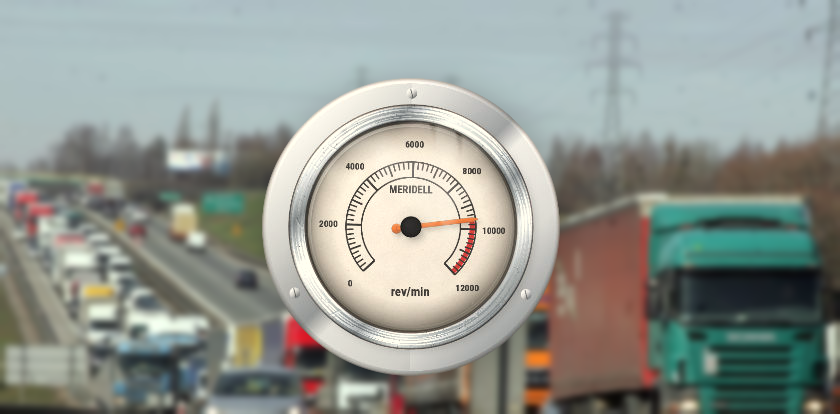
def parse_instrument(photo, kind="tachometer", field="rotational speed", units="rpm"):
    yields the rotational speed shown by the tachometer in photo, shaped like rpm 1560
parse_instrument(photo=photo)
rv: rpm 9600
